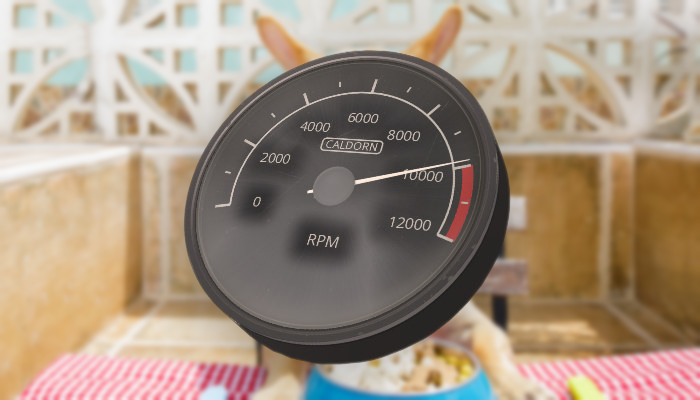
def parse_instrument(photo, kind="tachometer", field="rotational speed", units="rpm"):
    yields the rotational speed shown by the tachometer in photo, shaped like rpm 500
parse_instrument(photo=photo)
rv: rpm 10000
